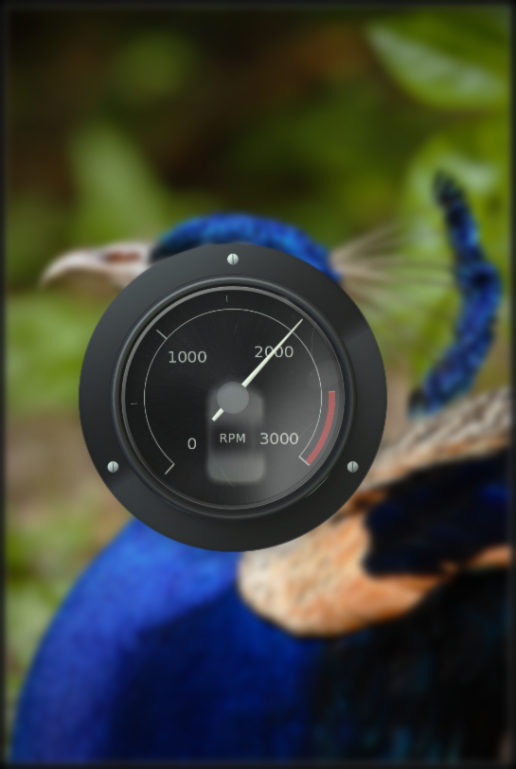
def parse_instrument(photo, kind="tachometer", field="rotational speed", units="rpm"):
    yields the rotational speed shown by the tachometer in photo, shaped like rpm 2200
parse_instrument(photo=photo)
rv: rpm 2000
